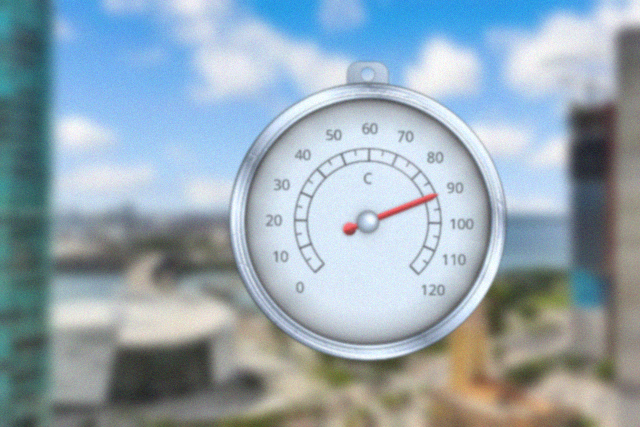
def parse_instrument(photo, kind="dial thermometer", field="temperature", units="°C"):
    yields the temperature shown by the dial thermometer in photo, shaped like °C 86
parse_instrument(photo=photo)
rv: °C 90
